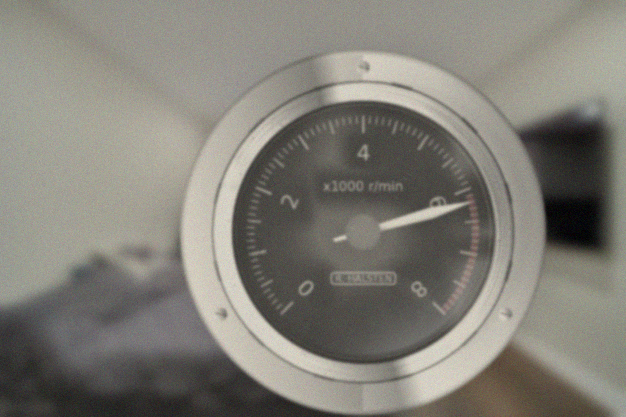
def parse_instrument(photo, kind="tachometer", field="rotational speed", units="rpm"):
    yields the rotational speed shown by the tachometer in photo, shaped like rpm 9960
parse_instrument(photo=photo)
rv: rpm 6200
